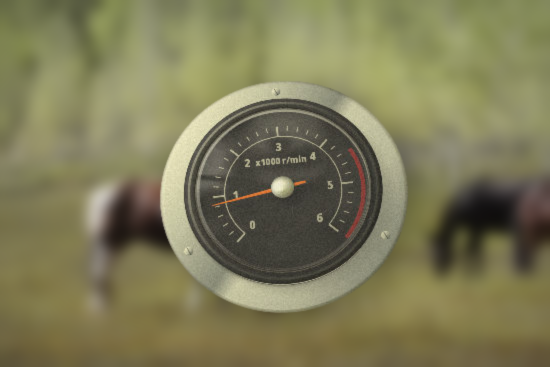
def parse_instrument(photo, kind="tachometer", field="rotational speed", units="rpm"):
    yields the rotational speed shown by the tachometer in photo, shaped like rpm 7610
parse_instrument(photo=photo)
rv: rpm 800
